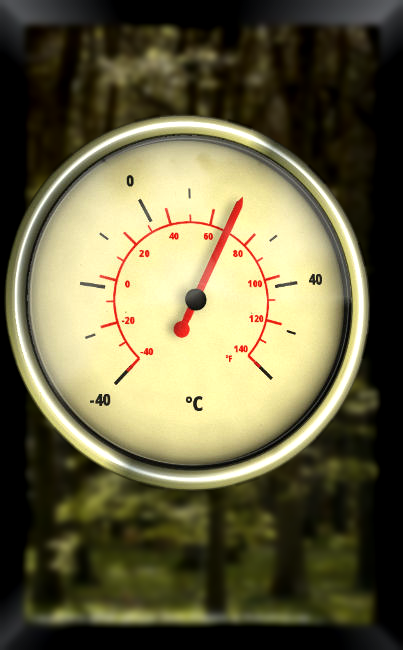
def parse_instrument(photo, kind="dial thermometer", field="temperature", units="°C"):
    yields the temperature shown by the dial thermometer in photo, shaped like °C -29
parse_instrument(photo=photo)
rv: °C 20
